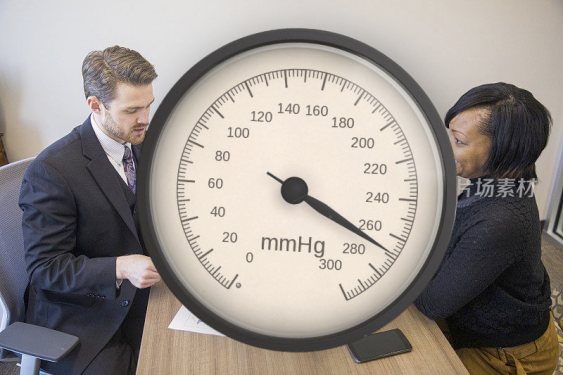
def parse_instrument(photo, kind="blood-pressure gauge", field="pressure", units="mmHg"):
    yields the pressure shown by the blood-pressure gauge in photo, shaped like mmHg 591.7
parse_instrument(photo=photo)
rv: mmHg 268
